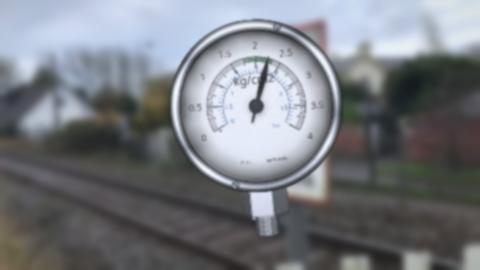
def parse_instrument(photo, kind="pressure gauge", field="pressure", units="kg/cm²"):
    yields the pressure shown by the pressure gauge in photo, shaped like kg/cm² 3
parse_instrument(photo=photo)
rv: kg/cm² 2.25
